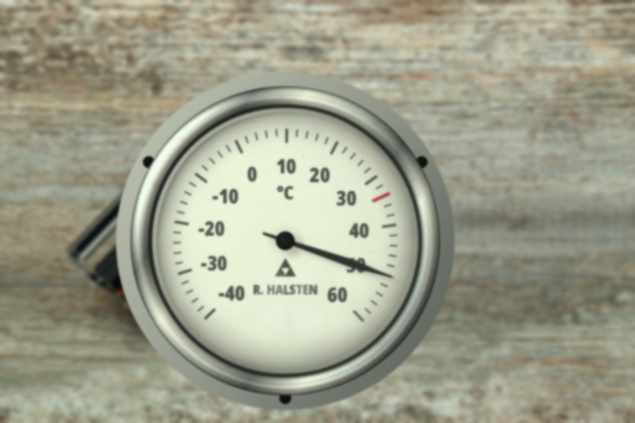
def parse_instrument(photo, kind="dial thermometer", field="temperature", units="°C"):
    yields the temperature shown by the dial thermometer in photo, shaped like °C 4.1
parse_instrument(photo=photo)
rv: °C 50
